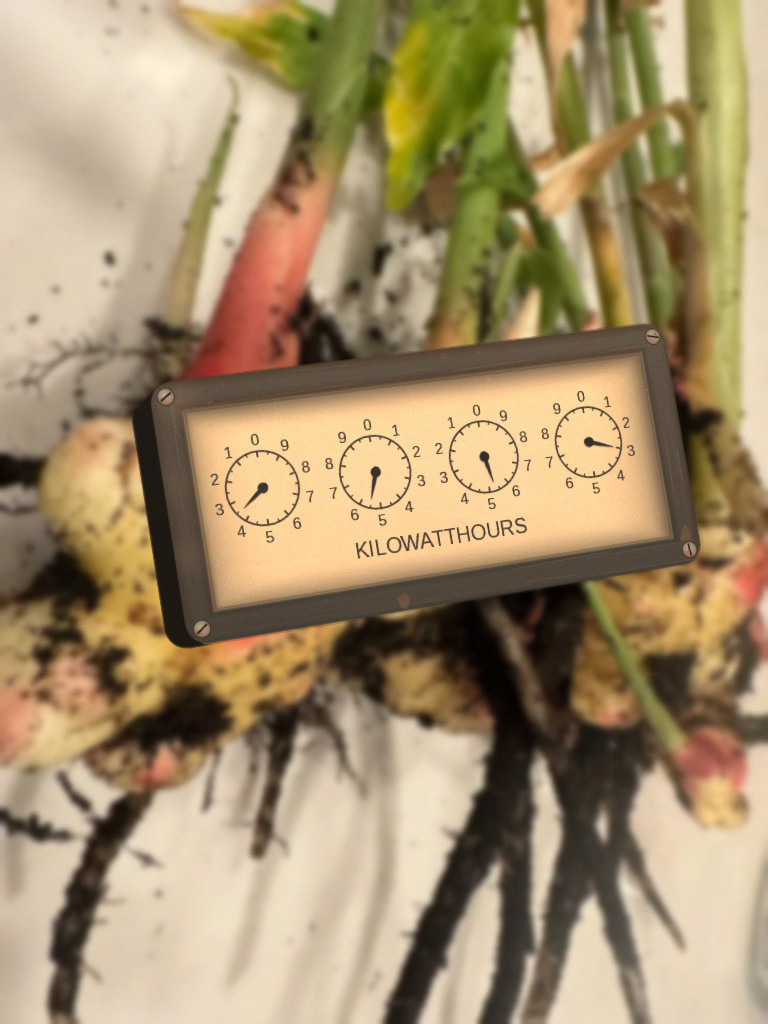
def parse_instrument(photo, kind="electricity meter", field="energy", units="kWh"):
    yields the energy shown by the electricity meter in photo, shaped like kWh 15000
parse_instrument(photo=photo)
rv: kWh 3553
